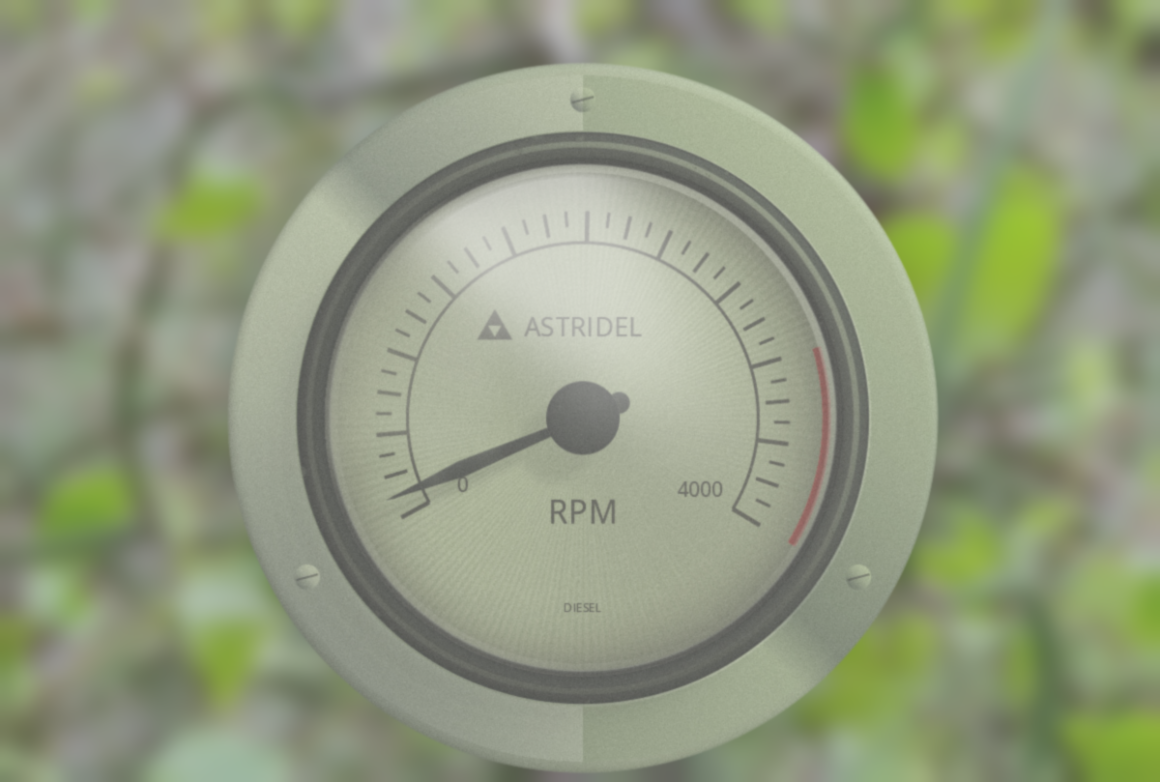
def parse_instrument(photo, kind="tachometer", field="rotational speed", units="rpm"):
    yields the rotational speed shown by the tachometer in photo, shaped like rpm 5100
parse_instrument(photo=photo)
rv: rpm 100
